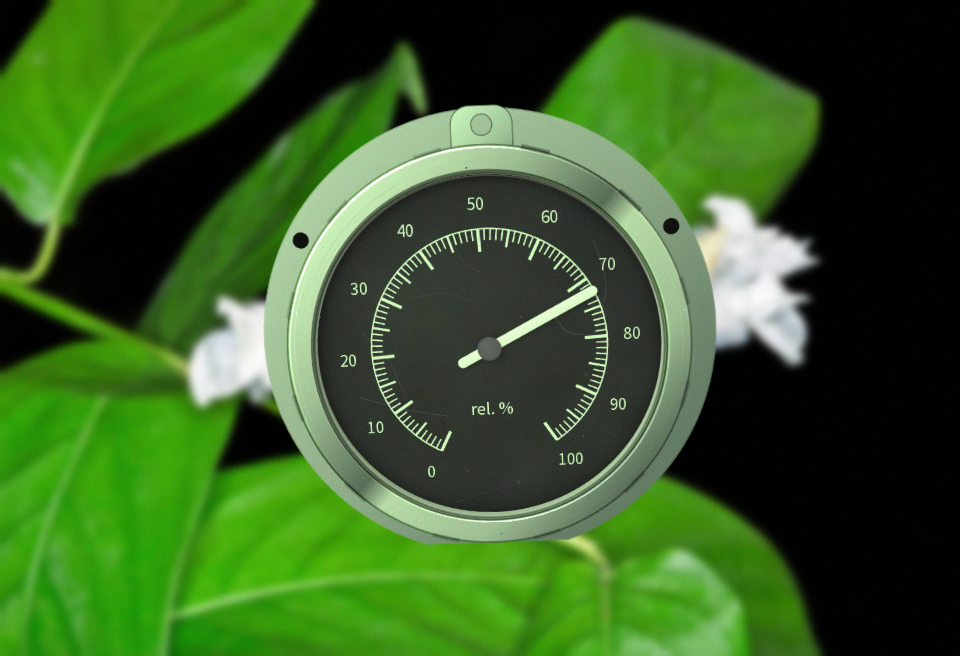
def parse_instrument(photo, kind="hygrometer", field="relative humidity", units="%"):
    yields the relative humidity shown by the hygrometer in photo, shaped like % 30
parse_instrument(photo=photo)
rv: % 72
